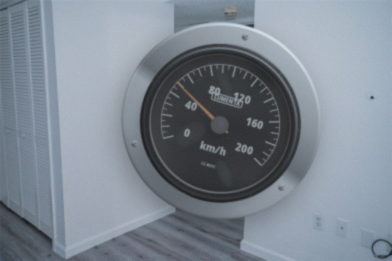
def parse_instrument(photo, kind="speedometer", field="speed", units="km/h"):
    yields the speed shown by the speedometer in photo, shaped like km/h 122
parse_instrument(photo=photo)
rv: km/h 50
